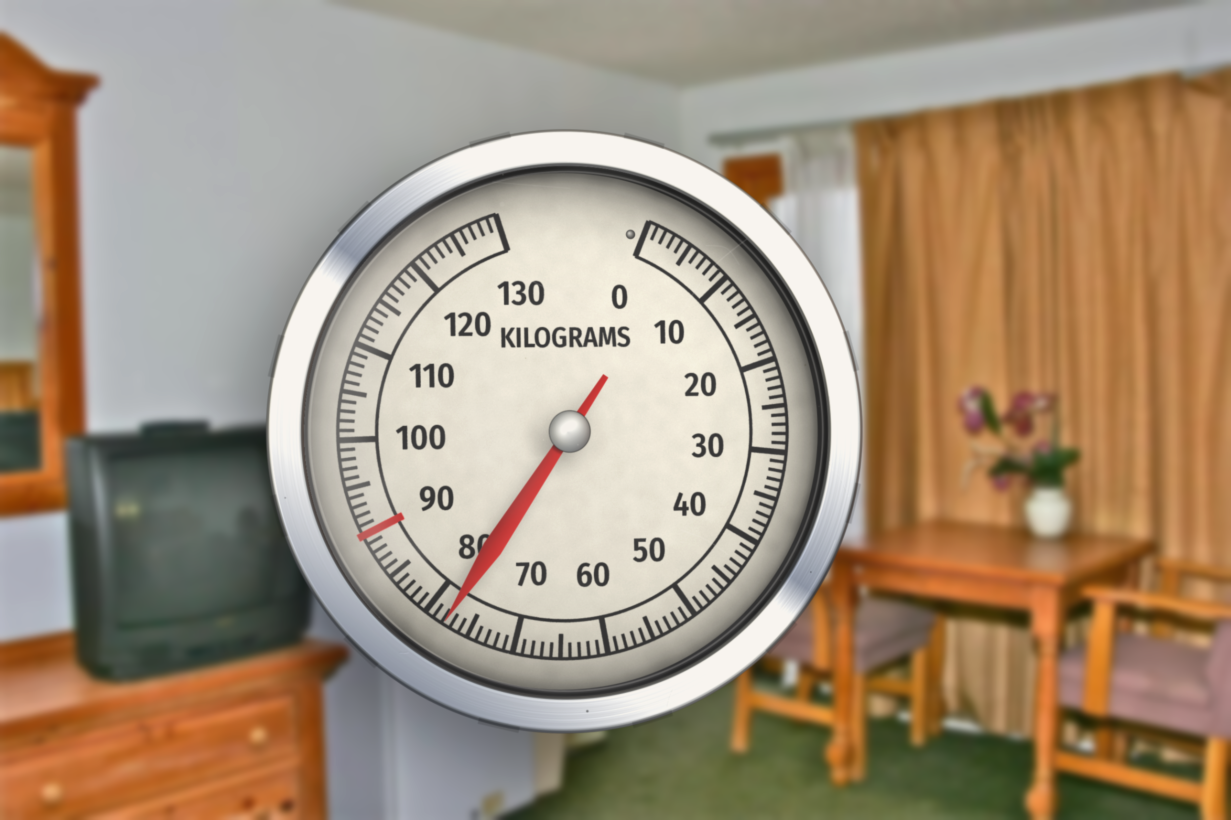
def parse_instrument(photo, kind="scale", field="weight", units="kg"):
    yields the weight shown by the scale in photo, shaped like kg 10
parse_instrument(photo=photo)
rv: kg 78
